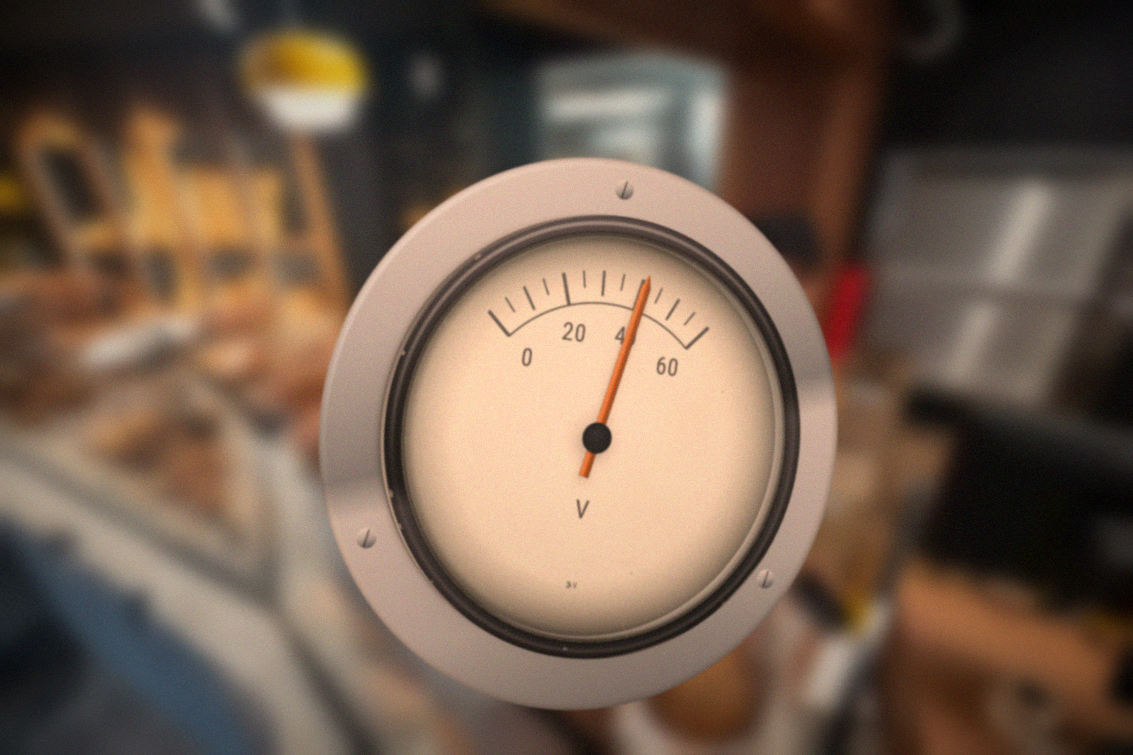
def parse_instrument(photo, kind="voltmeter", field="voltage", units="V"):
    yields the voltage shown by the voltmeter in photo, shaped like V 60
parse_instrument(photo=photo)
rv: V 40
